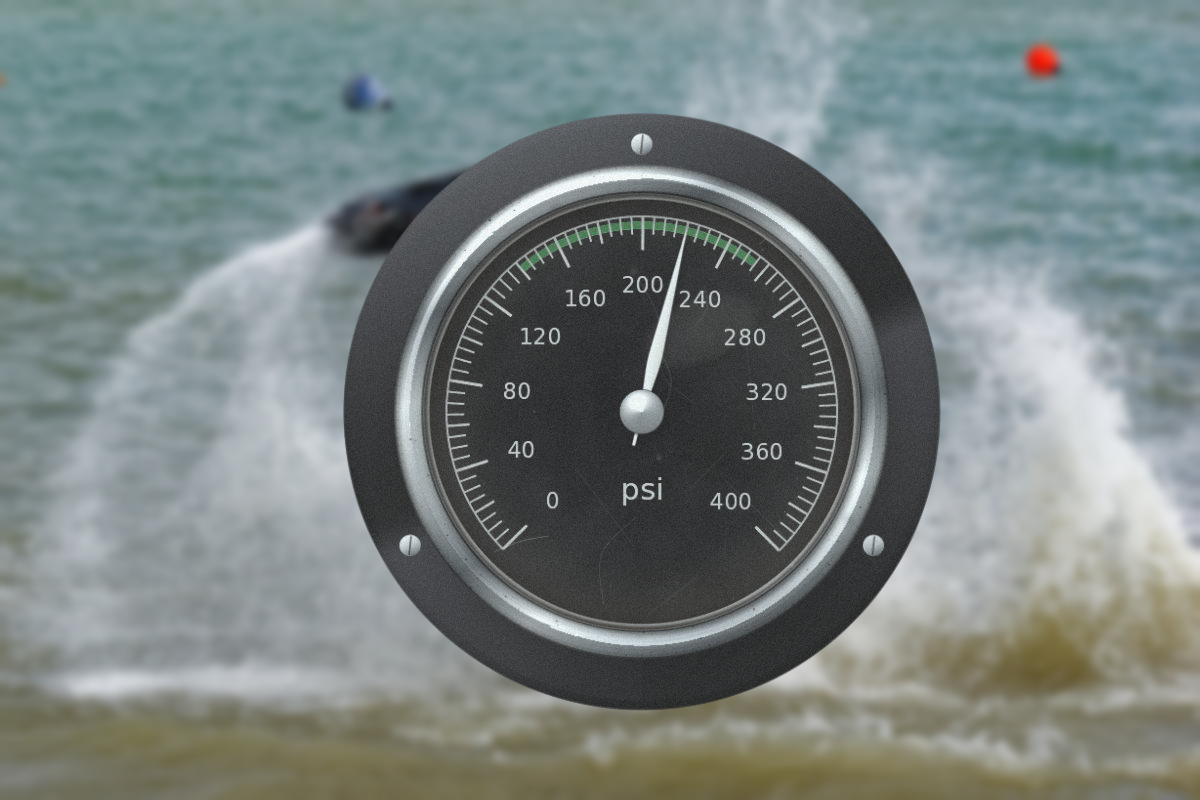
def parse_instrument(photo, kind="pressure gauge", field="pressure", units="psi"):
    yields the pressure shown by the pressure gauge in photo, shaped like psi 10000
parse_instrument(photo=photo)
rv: psi 220
